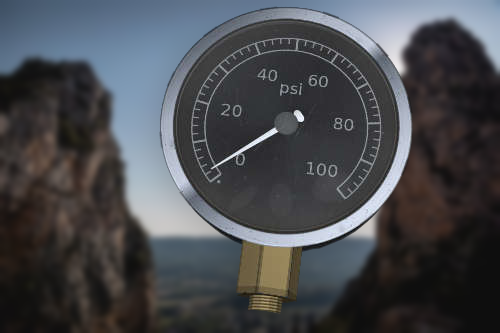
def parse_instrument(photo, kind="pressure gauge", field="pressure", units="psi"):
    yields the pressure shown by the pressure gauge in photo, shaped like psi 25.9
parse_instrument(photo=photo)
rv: psi 2
